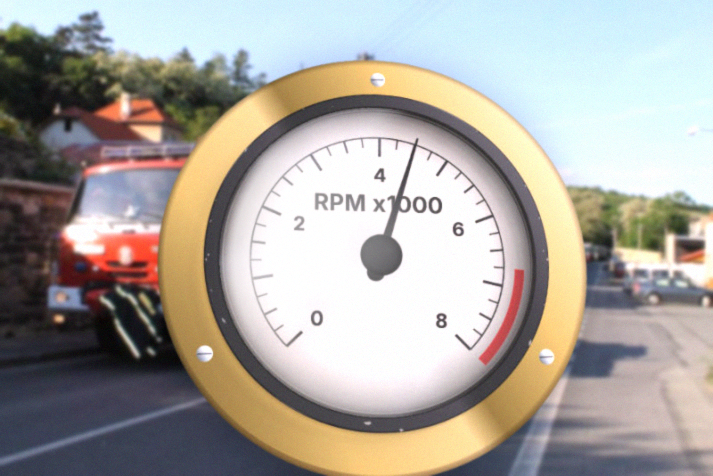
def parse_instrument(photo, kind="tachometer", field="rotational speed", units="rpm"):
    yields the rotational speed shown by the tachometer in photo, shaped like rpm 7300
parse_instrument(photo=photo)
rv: rpm 4500
